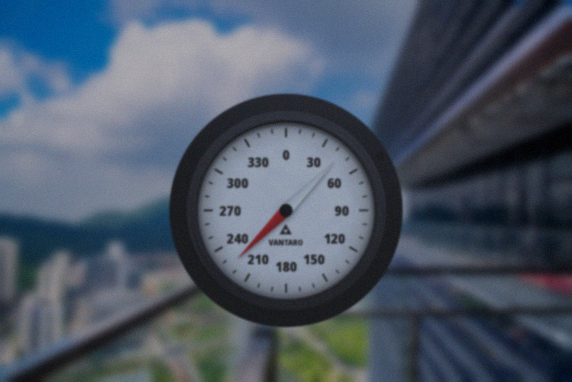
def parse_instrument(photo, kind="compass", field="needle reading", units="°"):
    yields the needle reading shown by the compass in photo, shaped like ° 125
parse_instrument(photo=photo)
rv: ° 225
